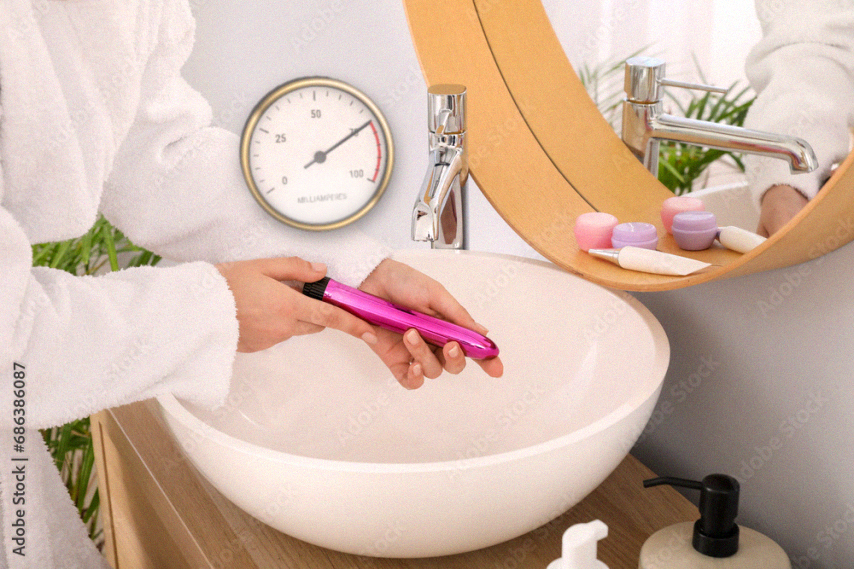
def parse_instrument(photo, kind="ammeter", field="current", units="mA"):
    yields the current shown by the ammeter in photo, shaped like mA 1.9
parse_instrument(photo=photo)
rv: mA 75
